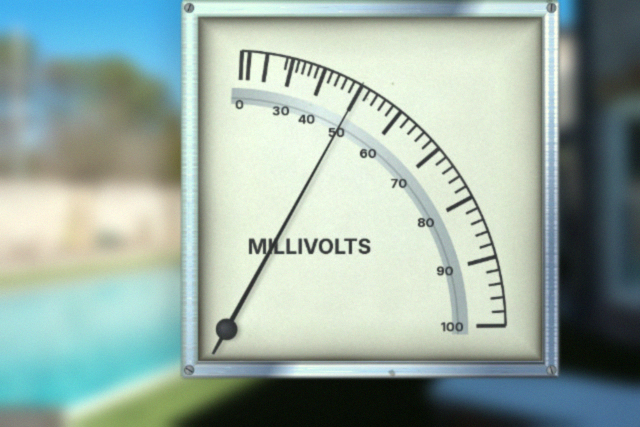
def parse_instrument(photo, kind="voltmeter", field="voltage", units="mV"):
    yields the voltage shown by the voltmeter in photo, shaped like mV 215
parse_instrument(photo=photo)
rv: mV 50
